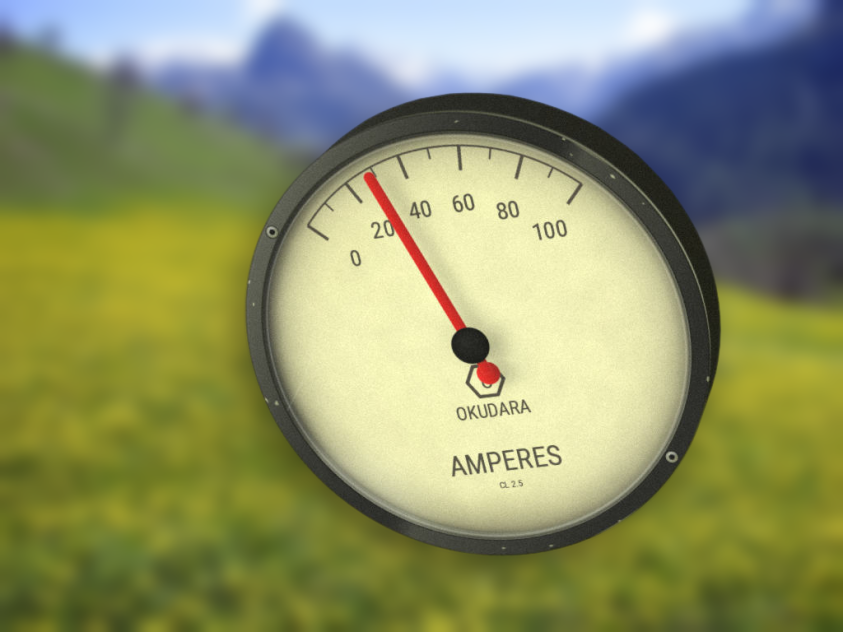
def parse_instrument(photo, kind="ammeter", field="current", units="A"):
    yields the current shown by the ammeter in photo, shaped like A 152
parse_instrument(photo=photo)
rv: A 30
